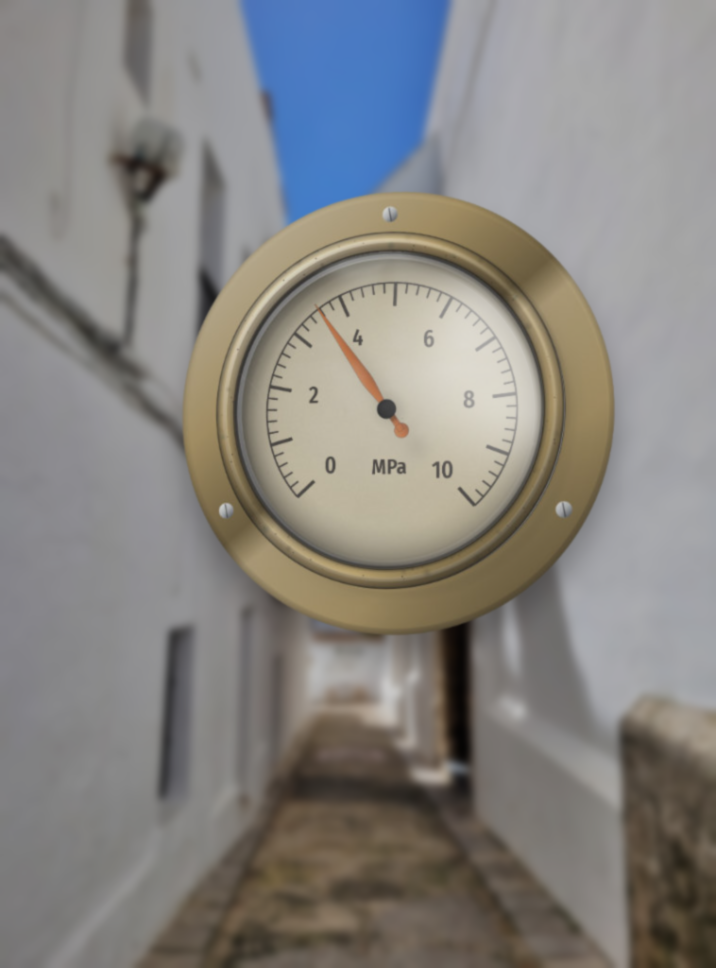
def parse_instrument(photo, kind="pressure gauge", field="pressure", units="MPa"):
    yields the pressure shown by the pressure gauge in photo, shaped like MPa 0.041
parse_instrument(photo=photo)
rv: MPa 3.6
